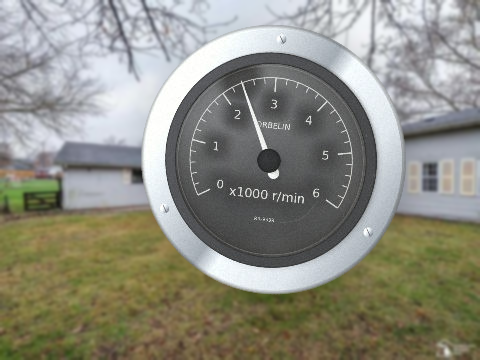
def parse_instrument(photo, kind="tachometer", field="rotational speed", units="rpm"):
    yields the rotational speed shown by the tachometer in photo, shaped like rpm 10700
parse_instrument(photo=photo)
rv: rpm 2400
